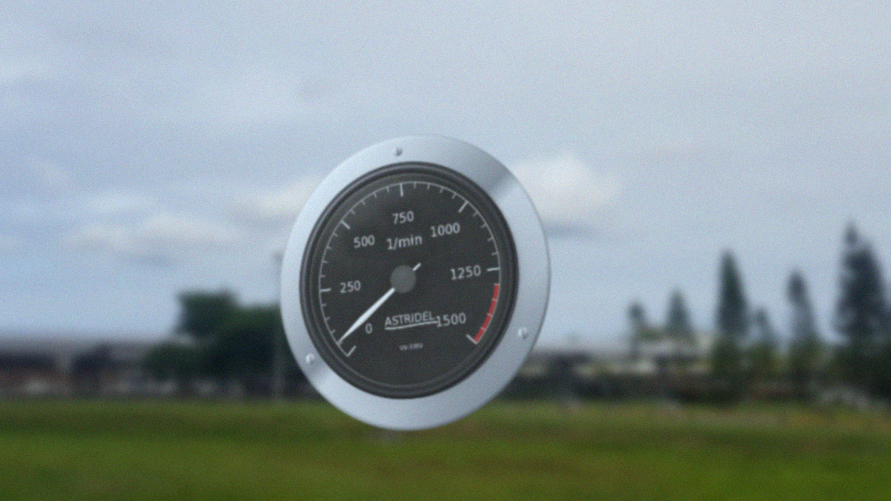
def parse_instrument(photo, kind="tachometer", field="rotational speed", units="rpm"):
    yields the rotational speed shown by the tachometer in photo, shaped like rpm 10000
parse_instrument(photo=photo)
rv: rpm 50
